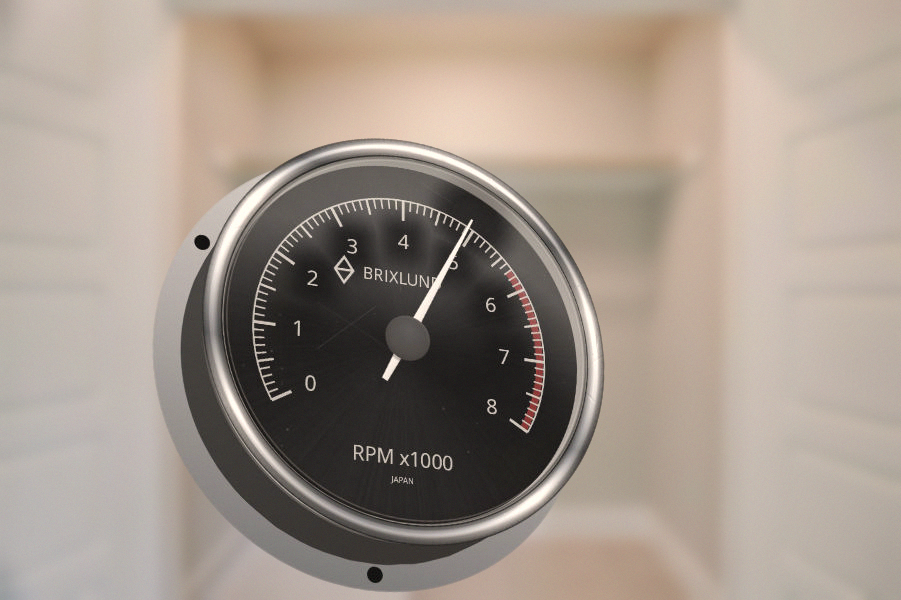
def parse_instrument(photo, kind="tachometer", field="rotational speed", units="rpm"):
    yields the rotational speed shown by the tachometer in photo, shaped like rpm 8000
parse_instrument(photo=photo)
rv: rpm 4900
